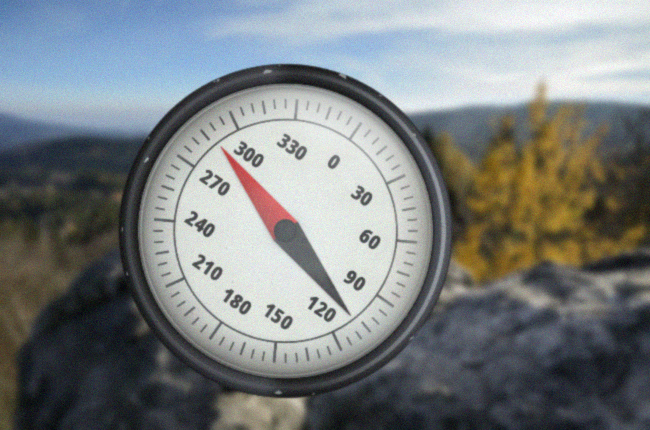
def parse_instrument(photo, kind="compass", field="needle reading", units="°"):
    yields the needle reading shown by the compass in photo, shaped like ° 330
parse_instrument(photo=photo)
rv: ° 287.5
